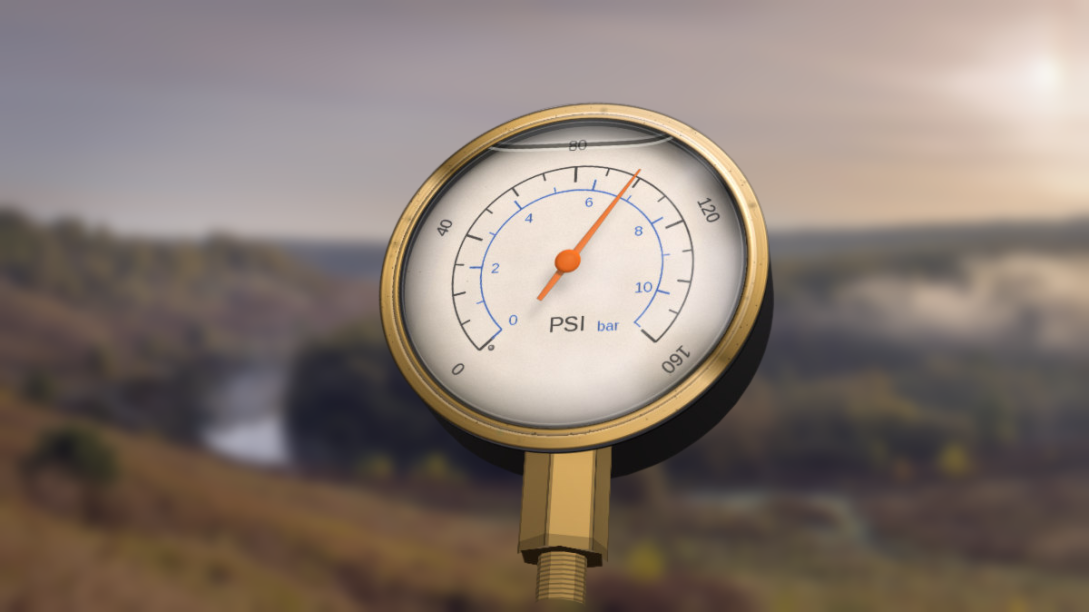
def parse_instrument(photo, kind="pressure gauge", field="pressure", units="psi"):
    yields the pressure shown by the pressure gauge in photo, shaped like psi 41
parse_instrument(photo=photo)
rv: psi 100
